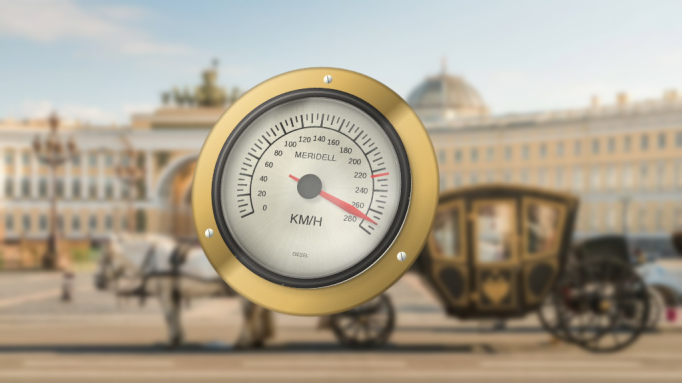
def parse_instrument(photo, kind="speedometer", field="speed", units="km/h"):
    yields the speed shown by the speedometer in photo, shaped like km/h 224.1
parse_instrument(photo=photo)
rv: km/h 270
